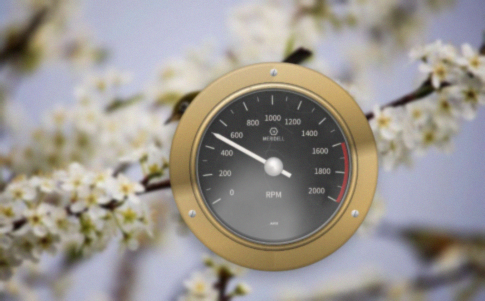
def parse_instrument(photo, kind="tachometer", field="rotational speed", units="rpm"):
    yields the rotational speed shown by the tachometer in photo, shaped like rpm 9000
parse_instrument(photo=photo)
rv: rpm 500
